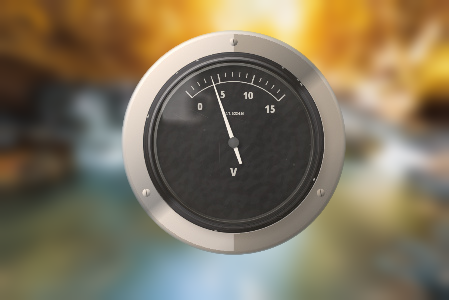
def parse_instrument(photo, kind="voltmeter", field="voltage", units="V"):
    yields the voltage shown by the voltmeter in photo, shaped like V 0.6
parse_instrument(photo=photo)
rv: V 4
